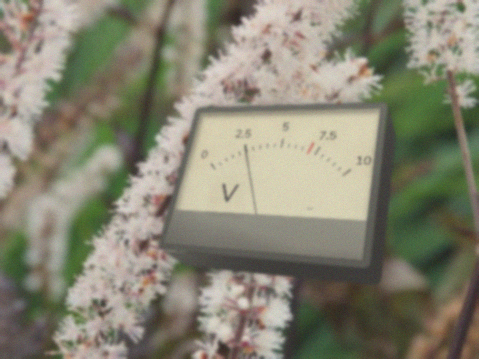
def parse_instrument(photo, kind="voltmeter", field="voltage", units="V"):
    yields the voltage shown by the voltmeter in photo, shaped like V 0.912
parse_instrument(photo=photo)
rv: V 2.5
